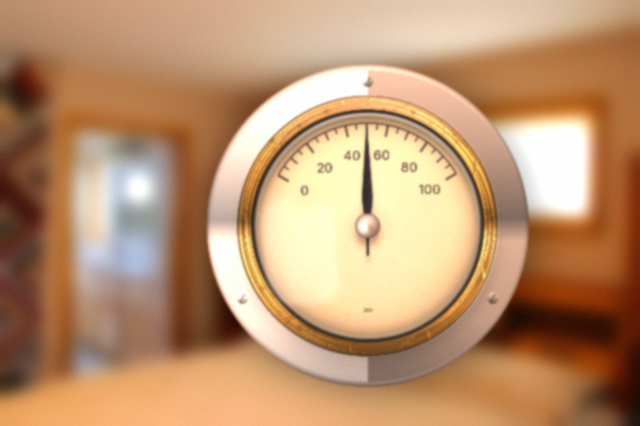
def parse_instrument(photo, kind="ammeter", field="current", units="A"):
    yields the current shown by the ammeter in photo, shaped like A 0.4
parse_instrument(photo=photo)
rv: A 50
